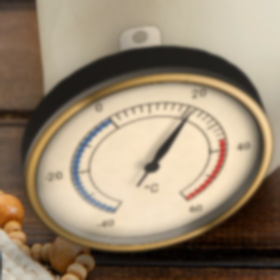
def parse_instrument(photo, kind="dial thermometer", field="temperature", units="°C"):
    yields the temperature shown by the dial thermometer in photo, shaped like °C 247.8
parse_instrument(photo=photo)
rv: °C 20
